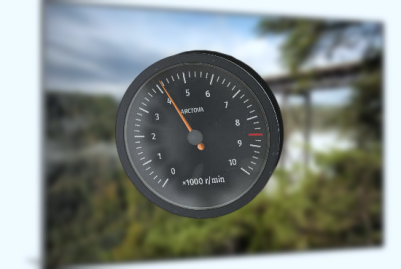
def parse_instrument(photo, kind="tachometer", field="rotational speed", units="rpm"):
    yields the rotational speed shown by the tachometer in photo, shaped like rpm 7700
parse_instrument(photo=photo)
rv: rpm 4200
